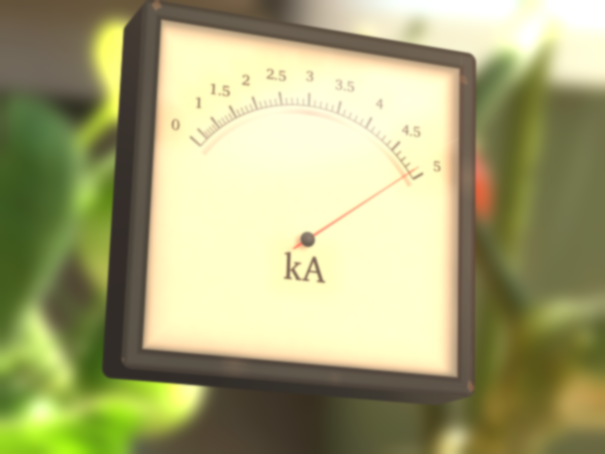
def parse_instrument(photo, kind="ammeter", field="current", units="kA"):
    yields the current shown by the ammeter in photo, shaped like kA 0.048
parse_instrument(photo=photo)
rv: kA 4.9
